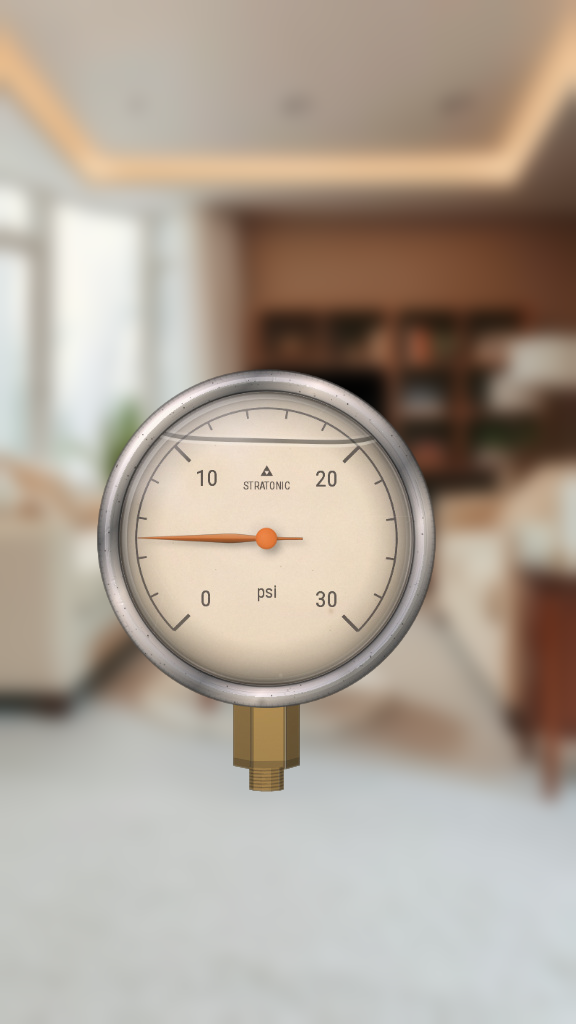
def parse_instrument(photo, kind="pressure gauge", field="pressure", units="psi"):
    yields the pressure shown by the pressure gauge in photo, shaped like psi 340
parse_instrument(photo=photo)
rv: psi 5
